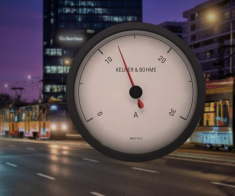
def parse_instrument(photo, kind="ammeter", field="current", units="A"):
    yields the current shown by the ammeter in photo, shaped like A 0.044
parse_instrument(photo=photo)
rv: A 12.5
